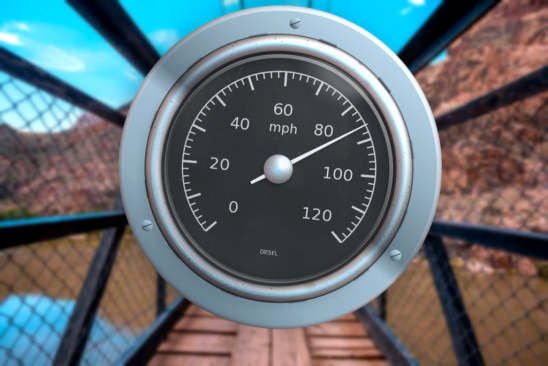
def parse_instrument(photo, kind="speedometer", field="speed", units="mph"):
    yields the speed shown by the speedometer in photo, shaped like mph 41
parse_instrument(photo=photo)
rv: mph 86
